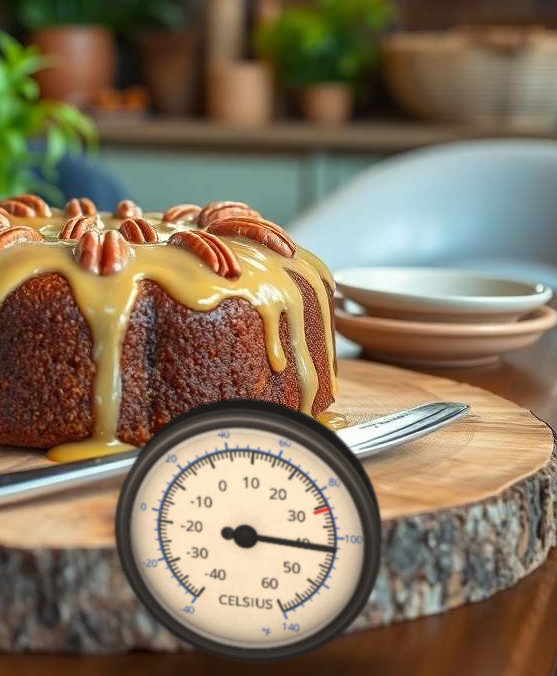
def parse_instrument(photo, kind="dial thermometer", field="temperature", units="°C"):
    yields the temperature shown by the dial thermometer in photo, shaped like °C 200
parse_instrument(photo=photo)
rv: °C 40
